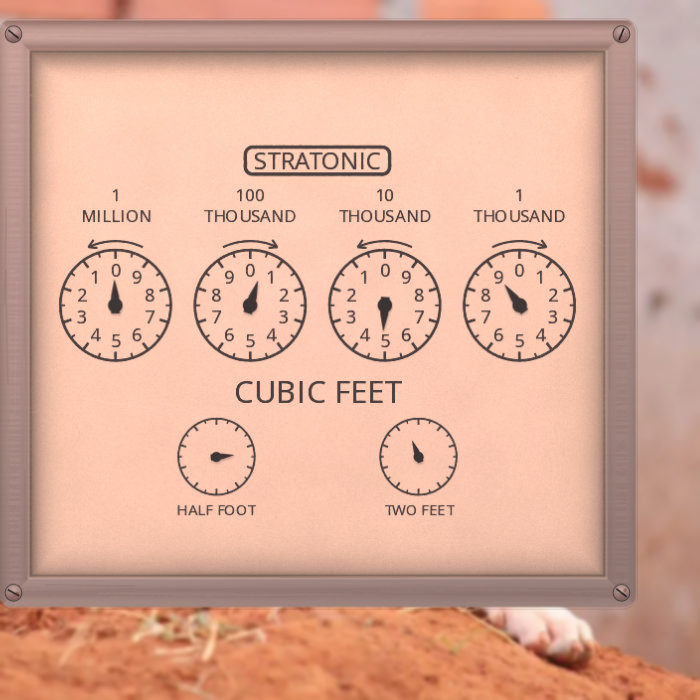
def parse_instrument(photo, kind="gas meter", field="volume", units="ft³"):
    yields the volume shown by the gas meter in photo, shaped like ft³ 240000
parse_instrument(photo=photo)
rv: ft³ 4900
